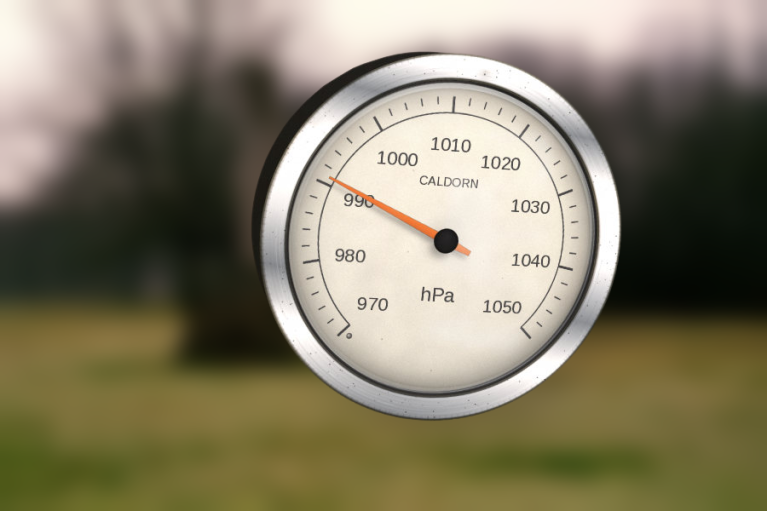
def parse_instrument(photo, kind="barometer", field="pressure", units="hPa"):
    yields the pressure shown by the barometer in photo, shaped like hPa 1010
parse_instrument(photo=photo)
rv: hPa 991
